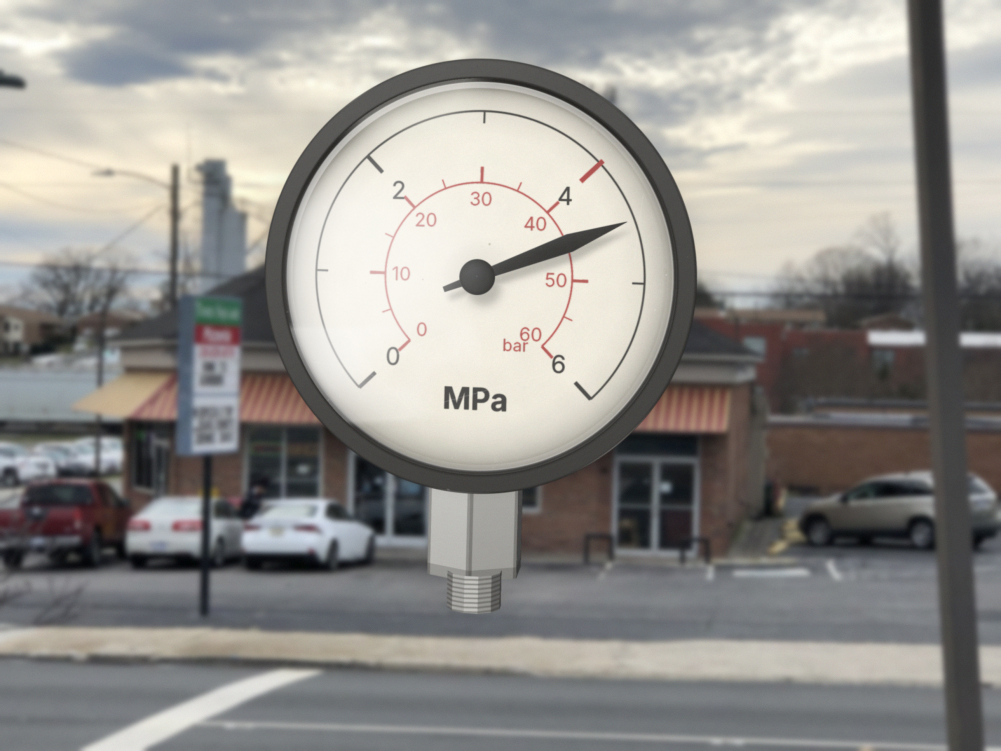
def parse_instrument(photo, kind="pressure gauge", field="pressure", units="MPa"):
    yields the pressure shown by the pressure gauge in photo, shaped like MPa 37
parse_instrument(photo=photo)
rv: MPa 4.5
